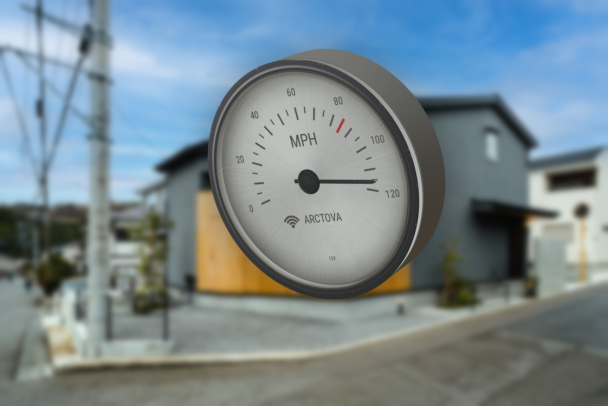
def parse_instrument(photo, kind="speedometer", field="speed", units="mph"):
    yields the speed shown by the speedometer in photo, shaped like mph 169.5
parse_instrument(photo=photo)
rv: mph 115
